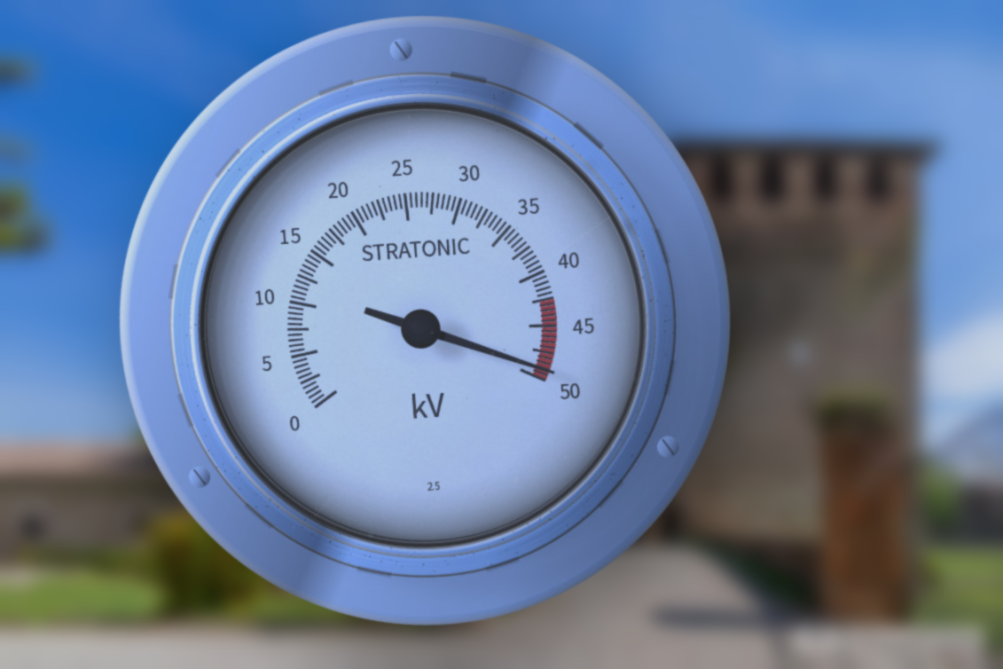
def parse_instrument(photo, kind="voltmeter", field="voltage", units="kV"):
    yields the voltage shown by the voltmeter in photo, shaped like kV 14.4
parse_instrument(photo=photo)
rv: kV 49
